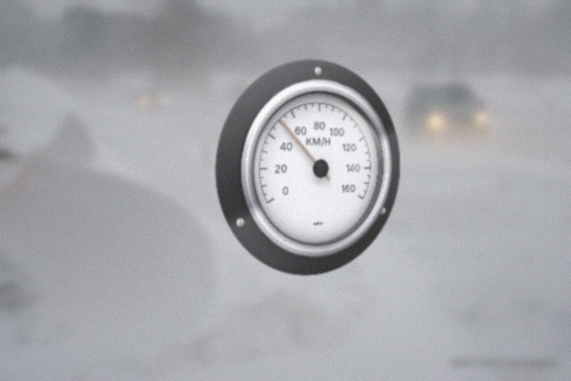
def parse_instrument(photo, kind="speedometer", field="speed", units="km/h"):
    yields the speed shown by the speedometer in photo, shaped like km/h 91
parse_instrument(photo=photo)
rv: km/h 50
